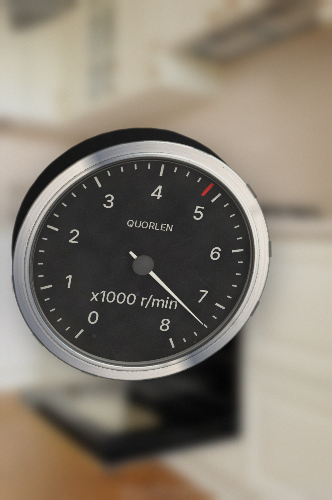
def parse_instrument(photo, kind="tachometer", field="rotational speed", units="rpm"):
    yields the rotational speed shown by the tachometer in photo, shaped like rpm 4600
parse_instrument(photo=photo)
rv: rpm 7400
